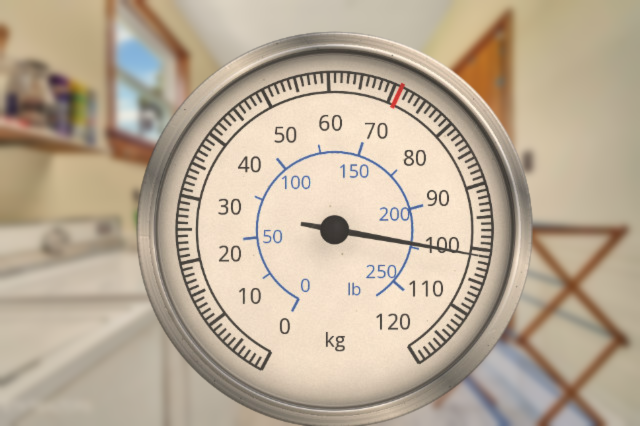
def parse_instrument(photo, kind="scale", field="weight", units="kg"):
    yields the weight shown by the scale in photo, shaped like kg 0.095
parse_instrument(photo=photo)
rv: kg 101
